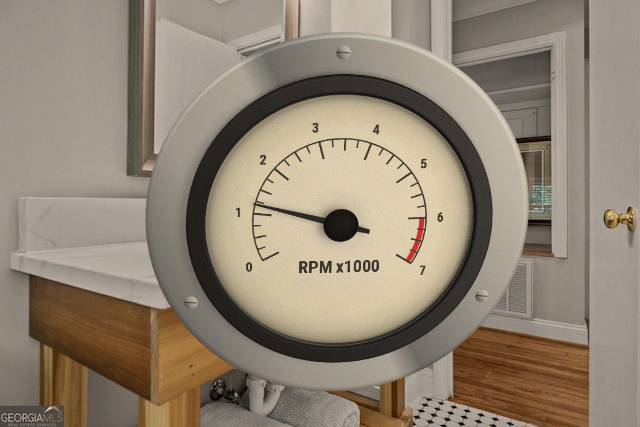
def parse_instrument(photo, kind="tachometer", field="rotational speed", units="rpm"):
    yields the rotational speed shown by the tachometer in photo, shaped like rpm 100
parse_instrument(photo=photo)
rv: rpm 1250
